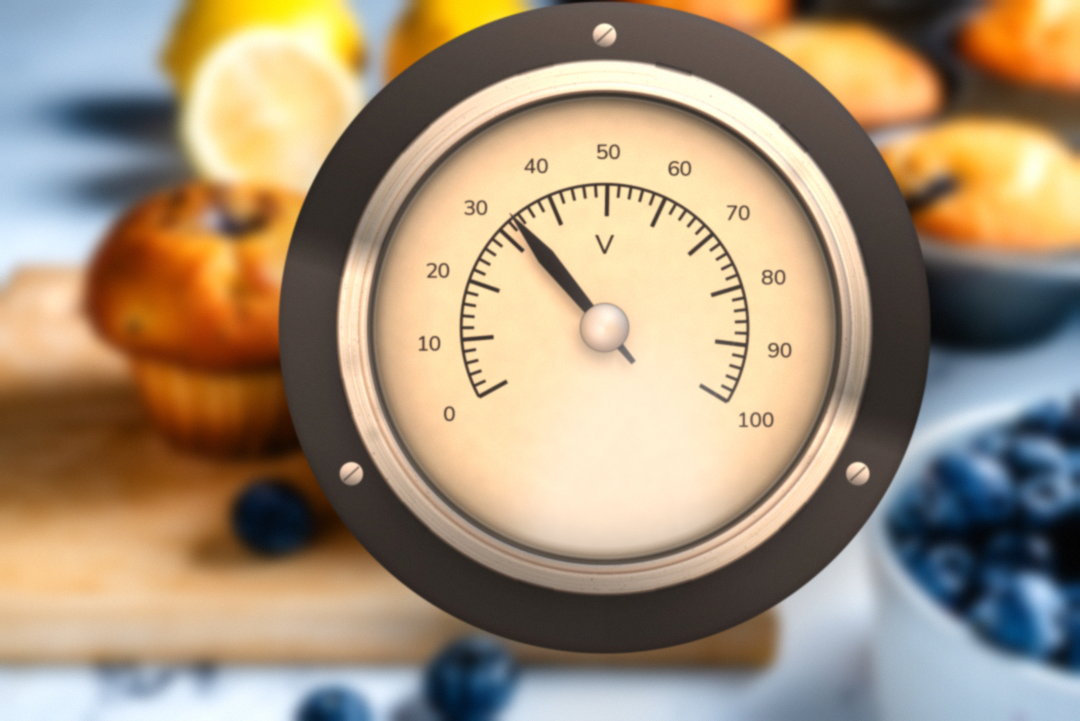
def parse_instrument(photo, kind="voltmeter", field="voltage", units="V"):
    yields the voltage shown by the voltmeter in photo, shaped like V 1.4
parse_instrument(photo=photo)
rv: V 33
